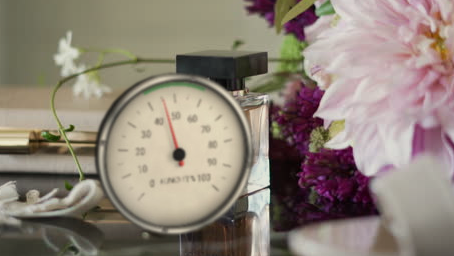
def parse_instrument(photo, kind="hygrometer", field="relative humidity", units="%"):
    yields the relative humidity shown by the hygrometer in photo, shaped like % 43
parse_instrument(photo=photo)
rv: % 45
